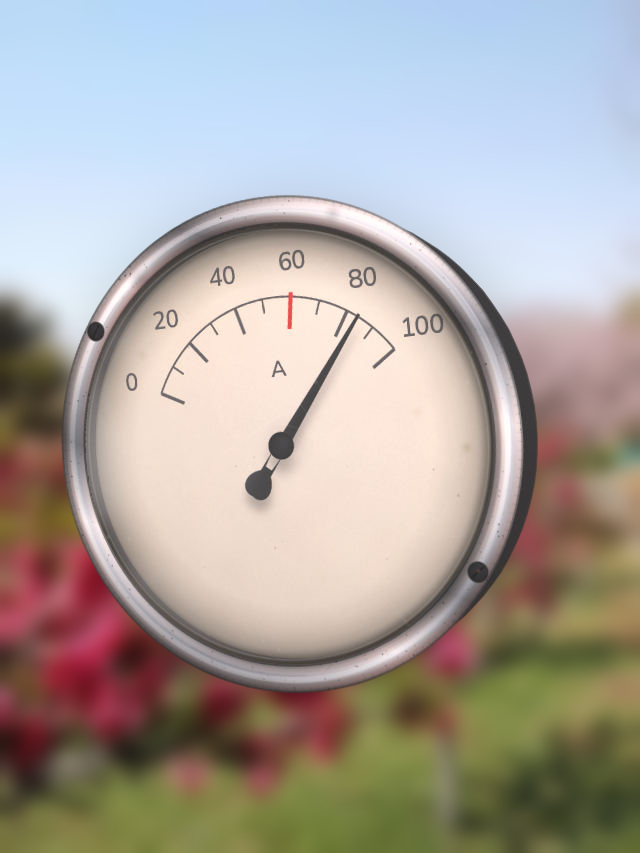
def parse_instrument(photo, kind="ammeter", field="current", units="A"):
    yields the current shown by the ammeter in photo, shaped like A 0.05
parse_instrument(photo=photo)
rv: A 85
